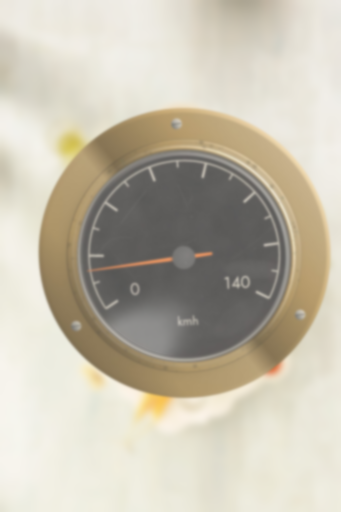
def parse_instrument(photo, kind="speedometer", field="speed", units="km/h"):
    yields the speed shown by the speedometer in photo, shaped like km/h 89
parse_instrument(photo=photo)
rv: km/h 15
